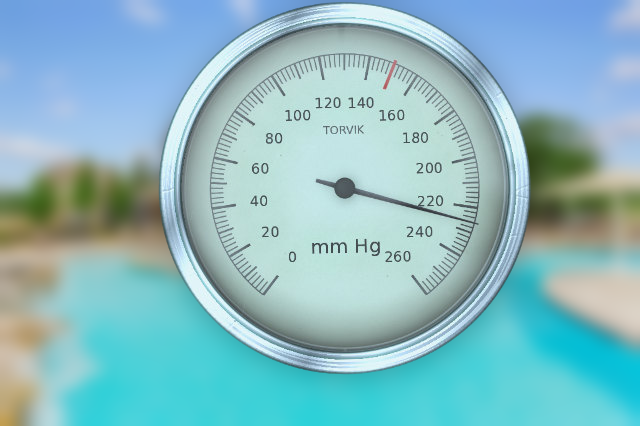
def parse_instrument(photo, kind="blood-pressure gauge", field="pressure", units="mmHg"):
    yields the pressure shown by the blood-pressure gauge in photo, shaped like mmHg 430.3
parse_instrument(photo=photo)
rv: mmHg 226
